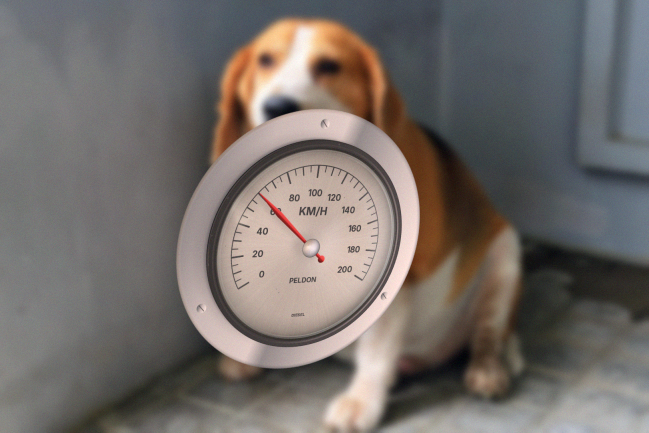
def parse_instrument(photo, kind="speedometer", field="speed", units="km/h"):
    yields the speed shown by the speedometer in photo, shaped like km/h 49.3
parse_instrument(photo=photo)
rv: km/h 60
